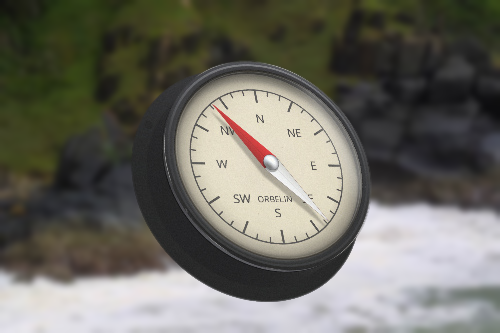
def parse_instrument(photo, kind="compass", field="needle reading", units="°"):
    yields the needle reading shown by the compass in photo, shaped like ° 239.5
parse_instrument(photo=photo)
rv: ° 320
